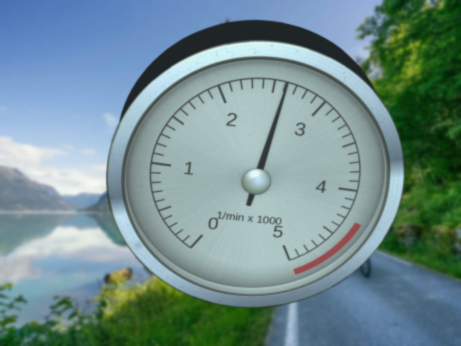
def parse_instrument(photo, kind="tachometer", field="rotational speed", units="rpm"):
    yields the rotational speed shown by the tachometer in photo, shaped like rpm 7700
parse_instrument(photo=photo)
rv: rpm 2600
